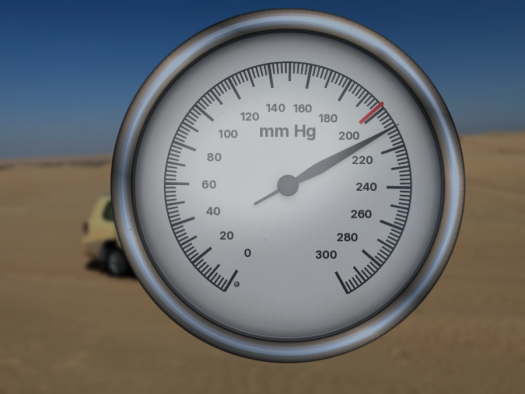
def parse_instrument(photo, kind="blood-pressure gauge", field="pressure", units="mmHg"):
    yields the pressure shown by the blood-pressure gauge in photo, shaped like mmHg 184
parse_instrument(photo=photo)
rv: mmHg 210
